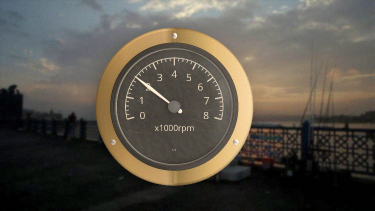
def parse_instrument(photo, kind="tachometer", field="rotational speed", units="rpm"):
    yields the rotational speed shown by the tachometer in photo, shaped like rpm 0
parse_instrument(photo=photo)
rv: rpm 2000
